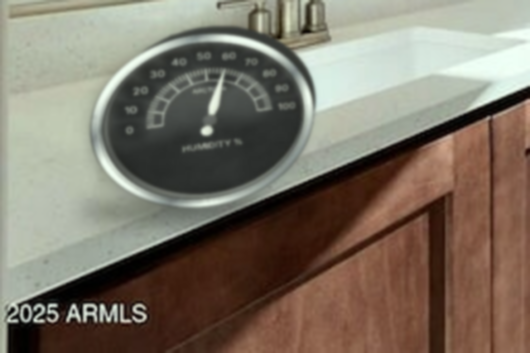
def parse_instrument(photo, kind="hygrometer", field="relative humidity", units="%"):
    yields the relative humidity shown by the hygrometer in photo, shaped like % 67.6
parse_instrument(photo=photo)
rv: % 60
